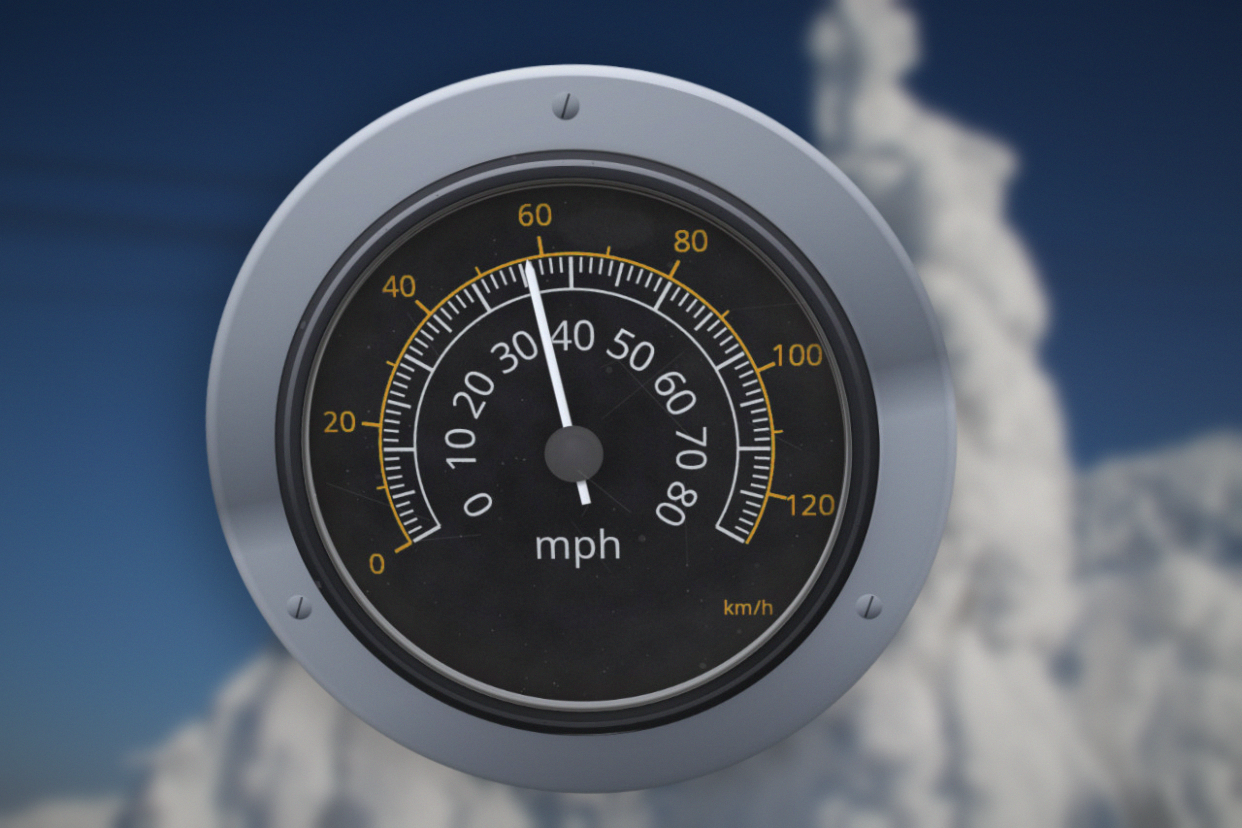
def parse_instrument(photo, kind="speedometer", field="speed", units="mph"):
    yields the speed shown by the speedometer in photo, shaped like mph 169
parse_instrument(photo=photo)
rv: mph 36
